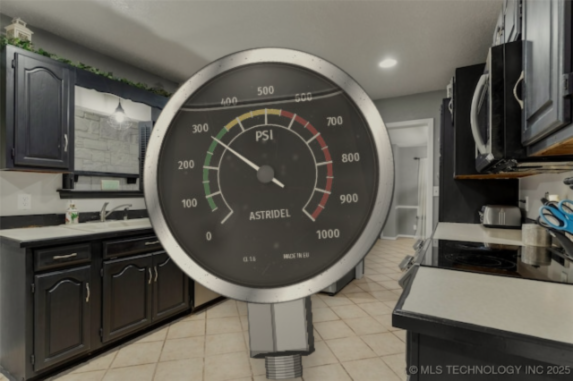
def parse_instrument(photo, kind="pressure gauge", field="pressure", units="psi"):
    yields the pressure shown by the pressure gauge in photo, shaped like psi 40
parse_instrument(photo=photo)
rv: psi 300
